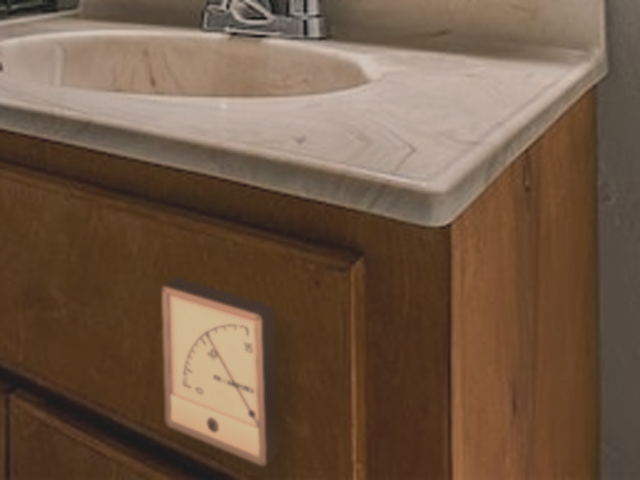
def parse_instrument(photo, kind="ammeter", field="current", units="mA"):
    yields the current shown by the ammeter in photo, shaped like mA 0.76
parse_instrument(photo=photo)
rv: mA 11
